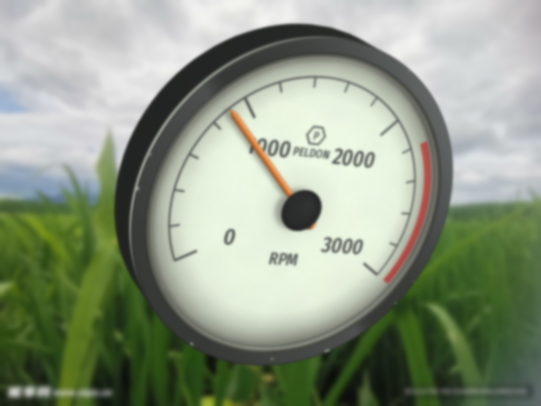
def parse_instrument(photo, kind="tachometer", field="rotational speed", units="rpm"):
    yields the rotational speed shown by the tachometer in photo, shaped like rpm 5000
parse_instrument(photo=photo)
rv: rpm 900
